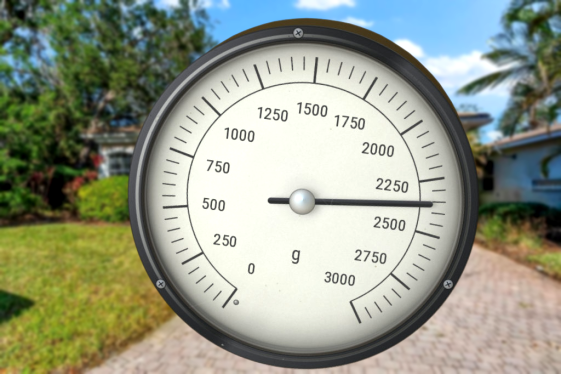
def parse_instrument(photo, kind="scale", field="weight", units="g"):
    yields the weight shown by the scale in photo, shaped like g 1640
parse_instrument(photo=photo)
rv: g 2350
